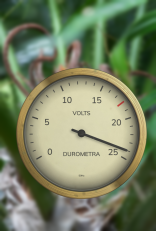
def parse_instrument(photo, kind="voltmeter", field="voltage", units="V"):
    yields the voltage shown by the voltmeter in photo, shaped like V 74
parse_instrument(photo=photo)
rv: V 24
